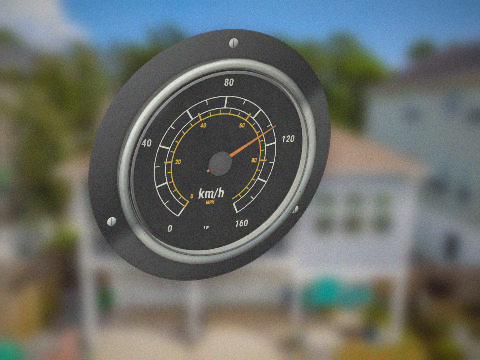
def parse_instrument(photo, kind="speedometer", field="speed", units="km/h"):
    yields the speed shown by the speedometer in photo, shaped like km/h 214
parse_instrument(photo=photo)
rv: km/h 110
